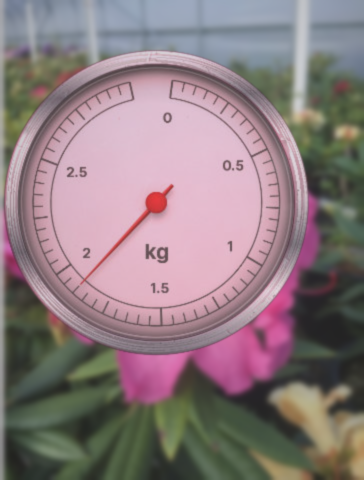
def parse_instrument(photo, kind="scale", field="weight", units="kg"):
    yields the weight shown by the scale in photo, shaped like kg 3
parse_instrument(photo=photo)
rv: kg 1.9
